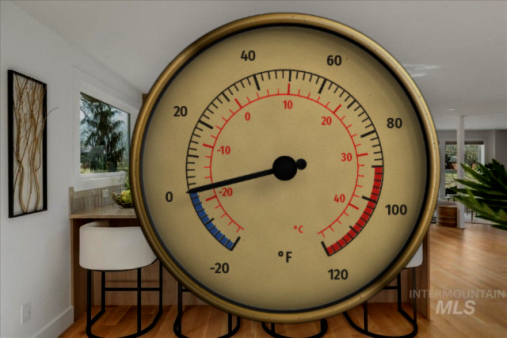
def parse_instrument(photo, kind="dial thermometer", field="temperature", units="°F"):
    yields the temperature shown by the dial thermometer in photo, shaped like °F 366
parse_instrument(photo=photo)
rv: °F 0
